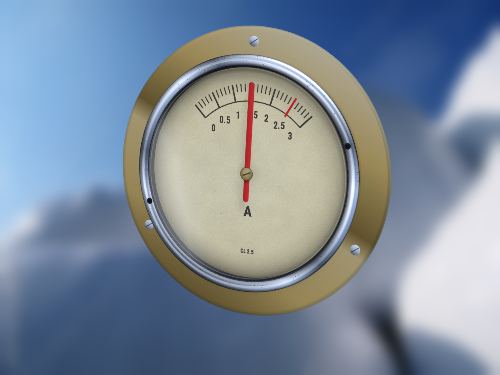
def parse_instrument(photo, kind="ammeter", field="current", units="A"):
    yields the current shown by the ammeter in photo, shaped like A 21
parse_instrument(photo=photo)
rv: A 1.5
